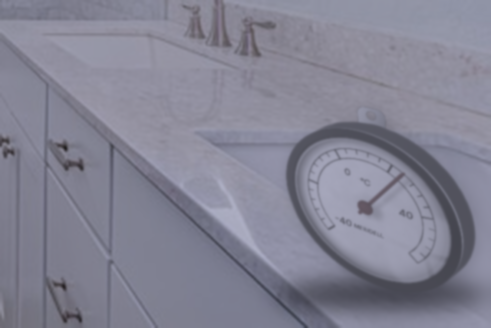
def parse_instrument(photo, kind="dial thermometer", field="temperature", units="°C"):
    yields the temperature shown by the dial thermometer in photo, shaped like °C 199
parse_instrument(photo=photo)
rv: °C 24
